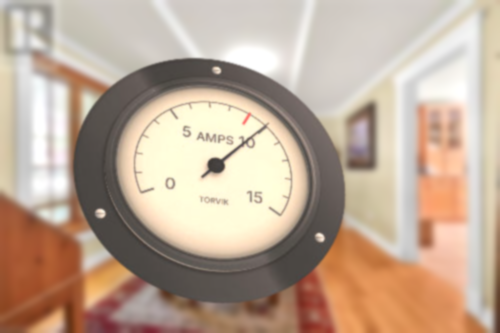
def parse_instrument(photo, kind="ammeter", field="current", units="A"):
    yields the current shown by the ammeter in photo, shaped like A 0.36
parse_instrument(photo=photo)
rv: A 10
